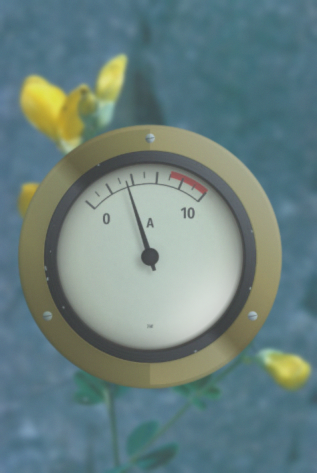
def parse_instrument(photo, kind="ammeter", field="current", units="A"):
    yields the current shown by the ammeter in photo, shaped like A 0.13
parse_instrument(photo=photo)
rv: A 3.5
